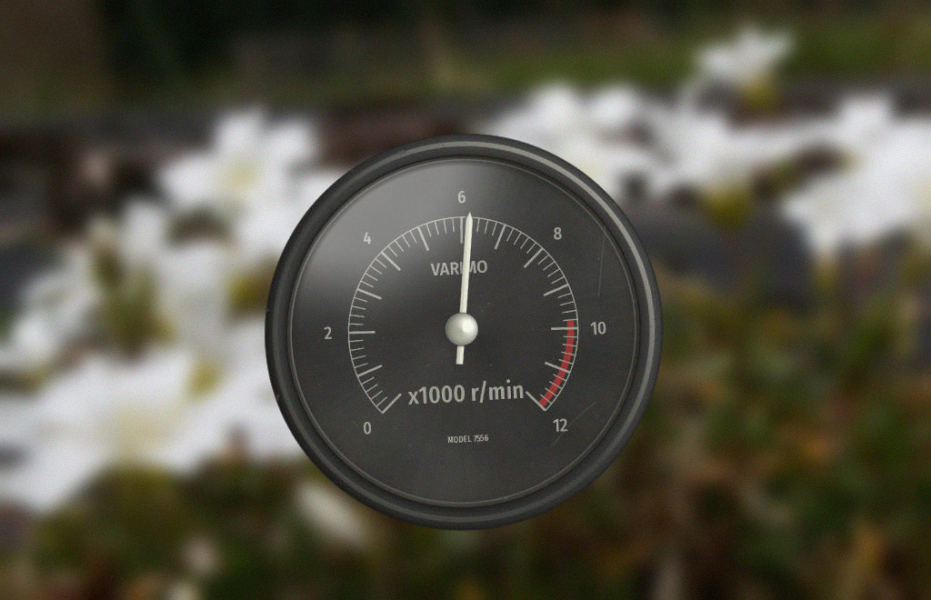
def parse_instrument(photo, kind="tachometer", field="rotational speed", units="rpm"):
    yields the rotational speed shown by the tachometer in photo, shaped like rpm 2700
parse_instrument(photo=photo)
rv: rpm 6200
